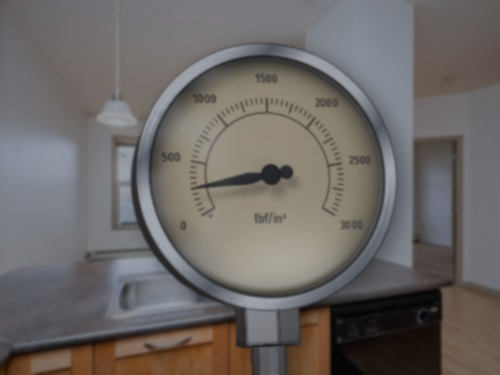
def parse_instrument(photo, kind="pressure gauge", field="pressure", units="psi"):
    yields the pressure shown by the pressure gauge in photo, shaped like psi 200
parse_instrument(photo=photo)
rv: psi 250
